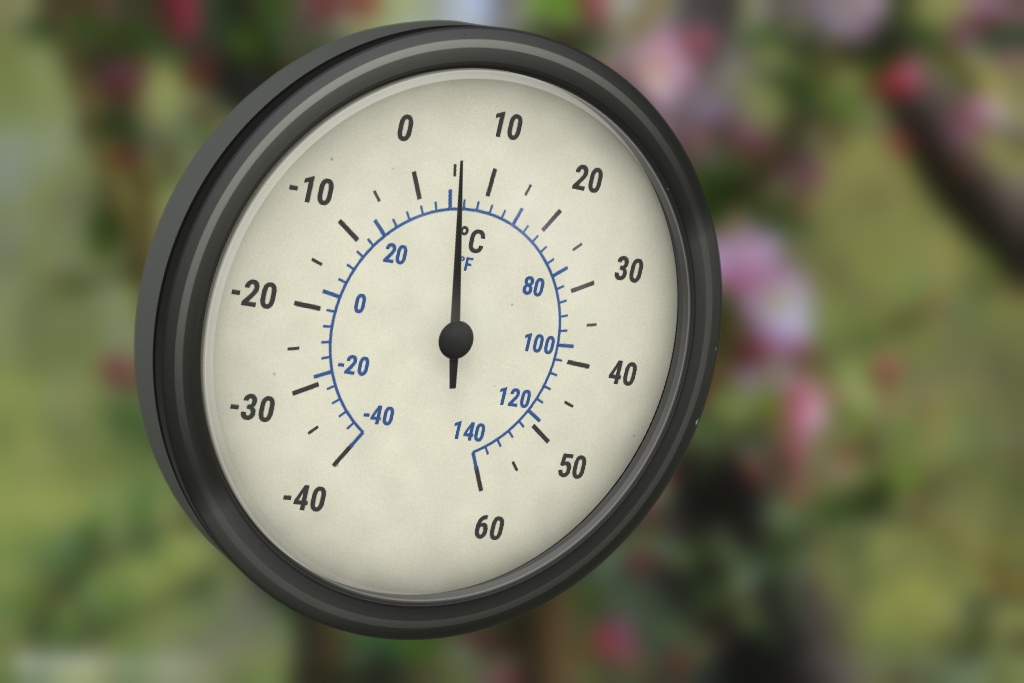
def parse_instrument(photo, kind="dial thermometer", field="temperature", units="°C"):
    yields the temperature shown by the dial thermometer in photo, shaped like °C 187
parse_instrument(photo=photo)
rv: °C 5
